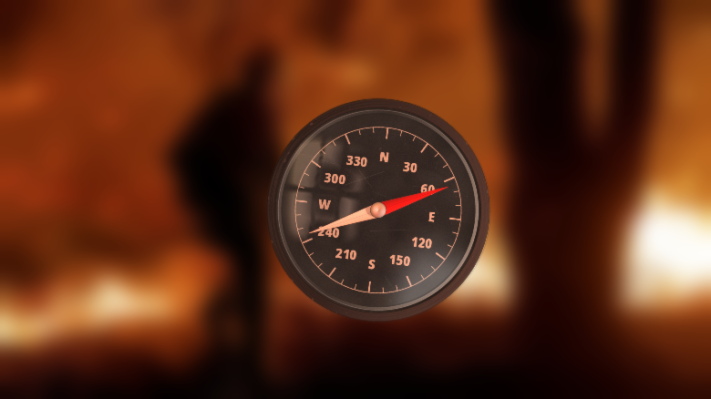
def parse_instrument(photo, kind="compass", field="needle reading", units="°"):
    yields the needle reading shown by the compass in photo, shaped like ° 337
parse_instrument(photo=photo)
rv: ° 65
